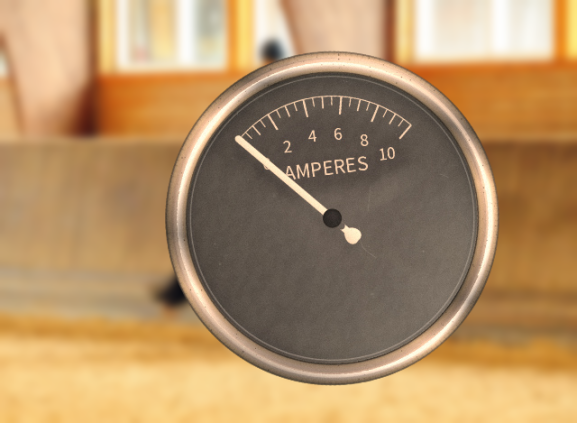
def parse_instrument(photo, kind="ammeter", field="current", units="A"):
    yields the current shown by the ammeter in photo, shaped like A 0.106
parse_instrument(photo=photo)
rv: A 0
